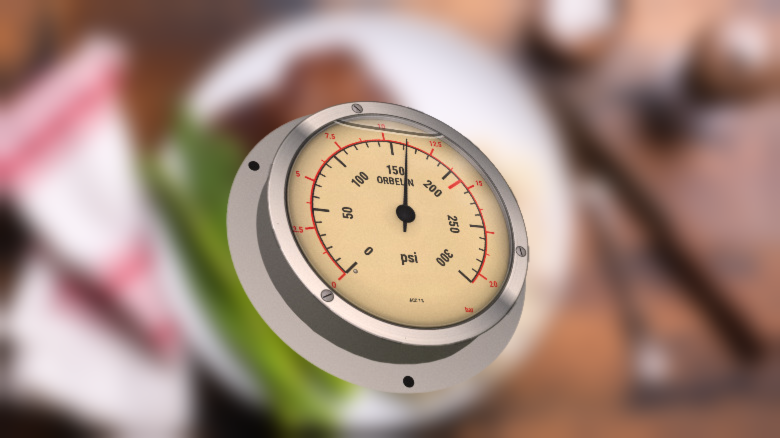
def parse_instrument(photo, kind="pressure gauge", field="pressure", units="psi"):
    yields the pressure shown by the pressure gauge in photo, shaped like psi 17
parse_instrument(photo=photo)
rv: psi 160
